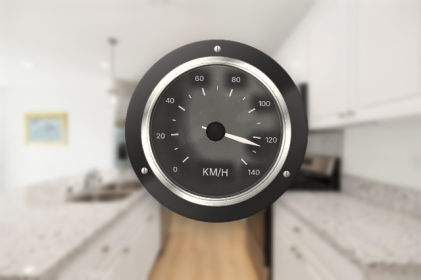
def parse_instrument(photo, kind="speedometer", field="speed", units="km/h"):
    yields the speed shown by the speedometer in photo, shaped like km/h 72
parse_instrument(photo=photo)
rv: km/h 125
